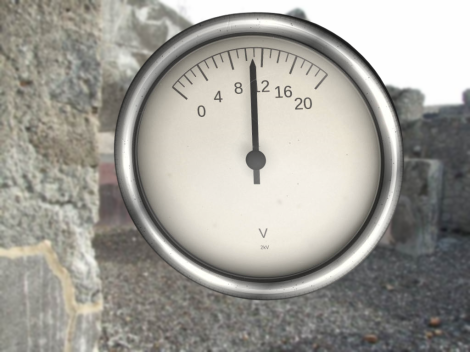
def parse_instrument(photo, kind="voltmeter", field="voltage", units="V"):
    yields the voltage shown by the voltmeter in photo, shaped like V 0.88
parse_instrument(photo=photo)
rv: V 11
